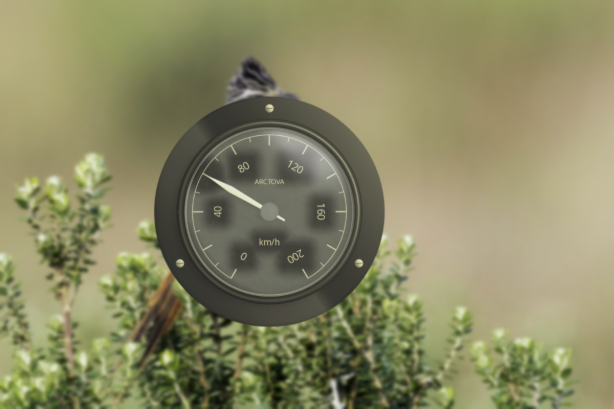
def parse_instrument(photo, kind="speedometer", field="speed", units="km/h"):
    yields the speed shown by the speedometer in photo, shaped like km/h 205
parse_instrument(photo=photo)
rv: km/h 60
